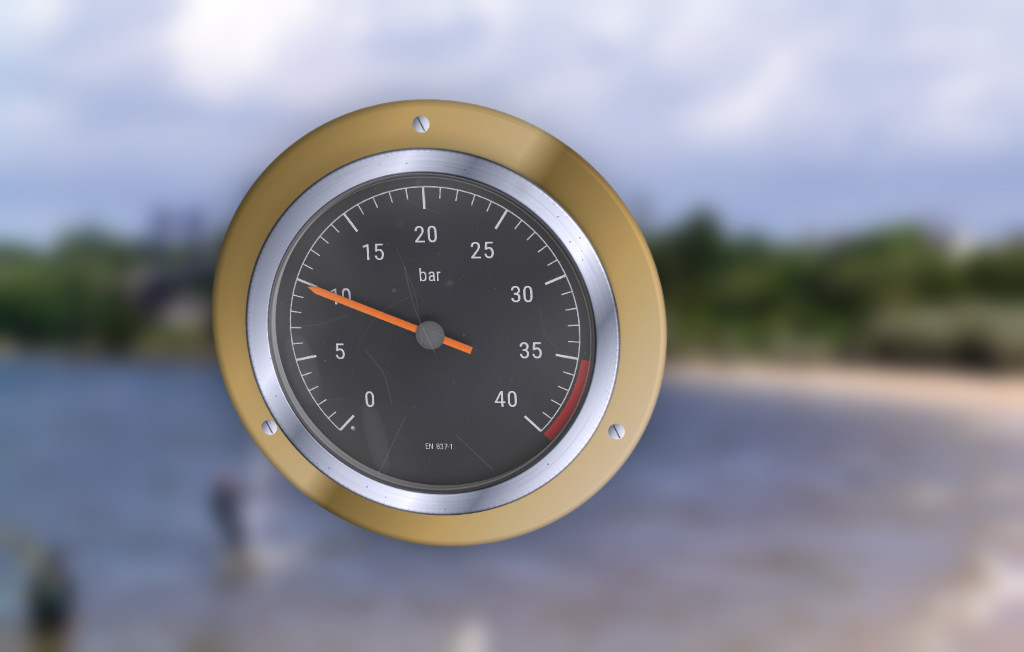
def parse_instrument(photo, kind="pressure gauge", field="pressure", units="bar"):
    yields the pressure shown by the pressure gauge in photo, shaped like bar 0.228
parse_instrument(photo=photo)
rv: bar 10
